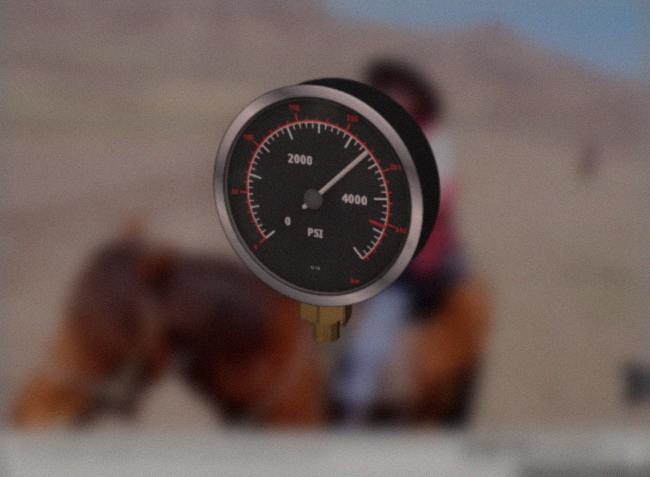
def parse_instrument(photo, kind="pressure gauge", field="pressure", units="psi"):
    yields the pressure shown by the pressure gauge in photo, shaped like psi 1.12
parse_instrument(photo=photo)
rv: psi 3300
